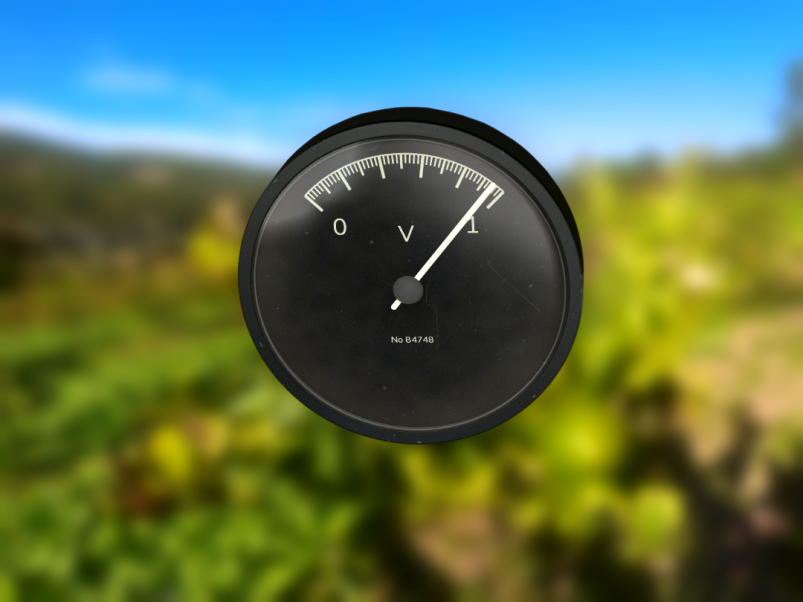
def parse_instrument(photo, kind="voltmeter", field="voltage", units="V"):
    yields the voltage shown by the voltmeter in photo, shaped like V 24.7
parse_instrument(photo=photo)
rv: V 0.94
